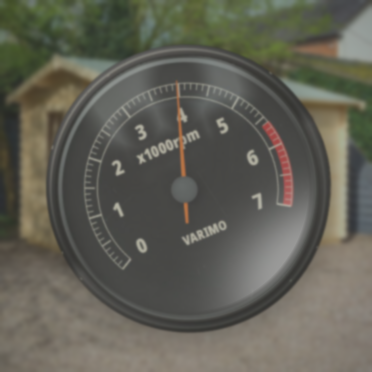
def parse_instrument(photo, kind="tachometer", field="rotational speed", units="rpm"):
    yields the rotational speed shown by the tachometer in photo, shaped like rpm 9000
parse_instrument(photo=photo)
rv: rpm 4000
